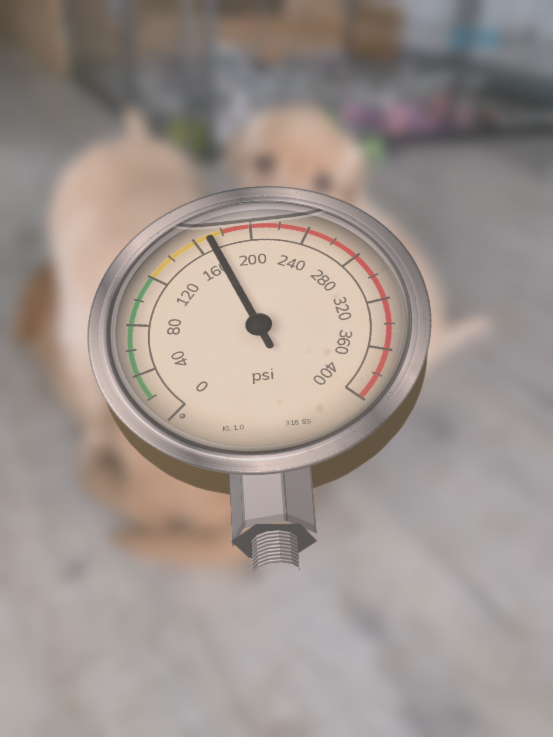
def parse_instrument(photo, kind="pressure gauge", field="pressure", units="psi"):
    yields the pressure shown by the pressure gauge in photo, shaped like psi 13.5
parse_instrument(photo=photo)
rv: psi 170
